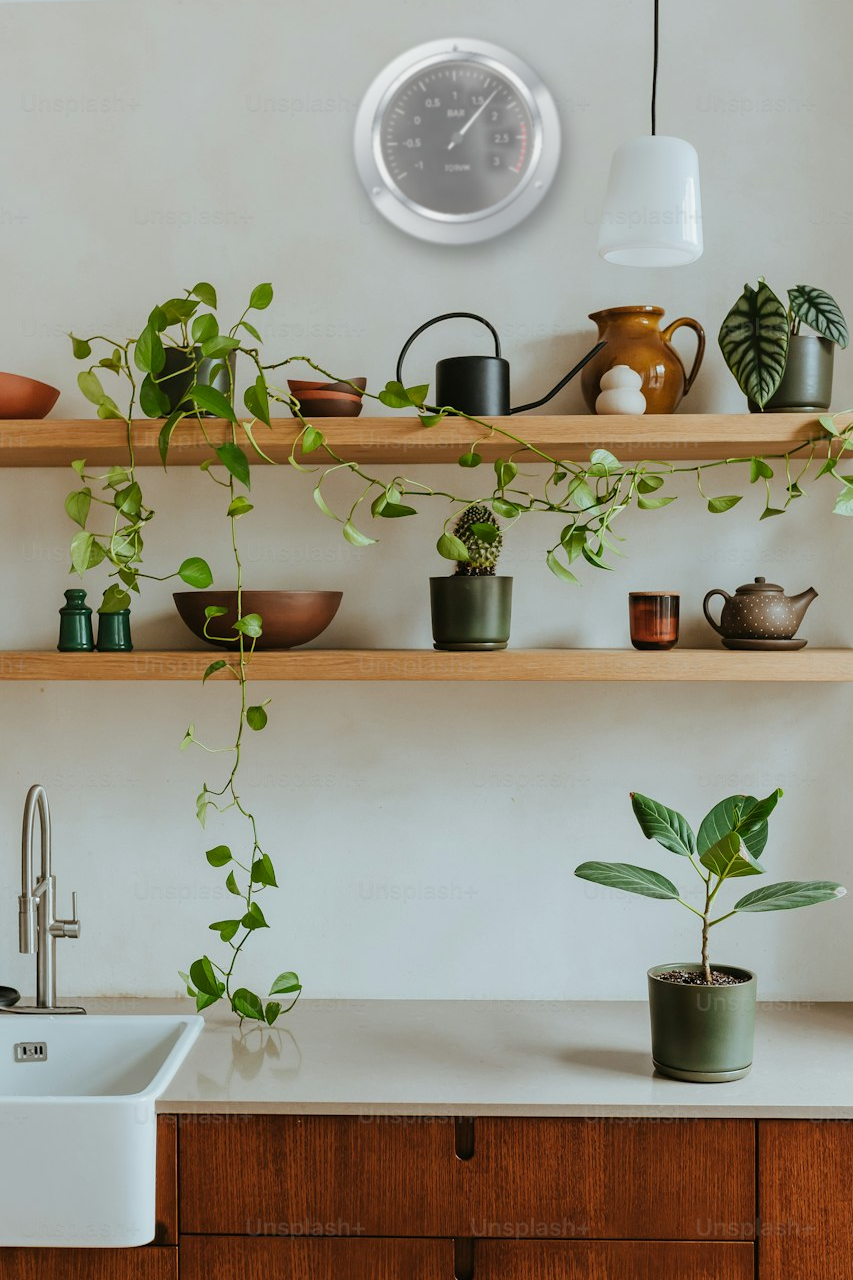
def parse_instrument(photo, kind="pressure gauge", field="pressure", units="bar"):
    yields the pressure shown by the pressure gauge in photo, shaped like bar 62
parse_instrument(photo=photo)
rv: bar 1.7
